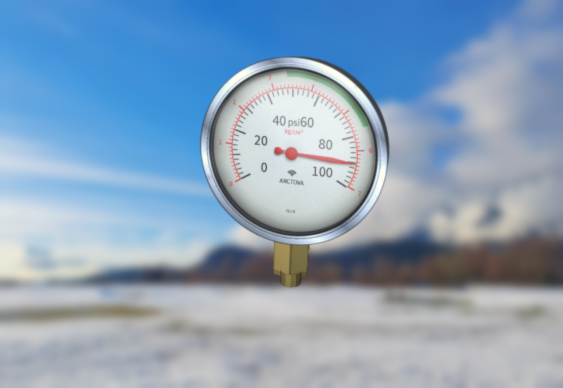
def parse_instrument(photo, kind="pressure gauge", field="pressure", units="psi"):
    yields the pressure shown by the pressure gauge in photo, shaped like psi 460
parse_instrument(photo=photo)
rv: psi 90
